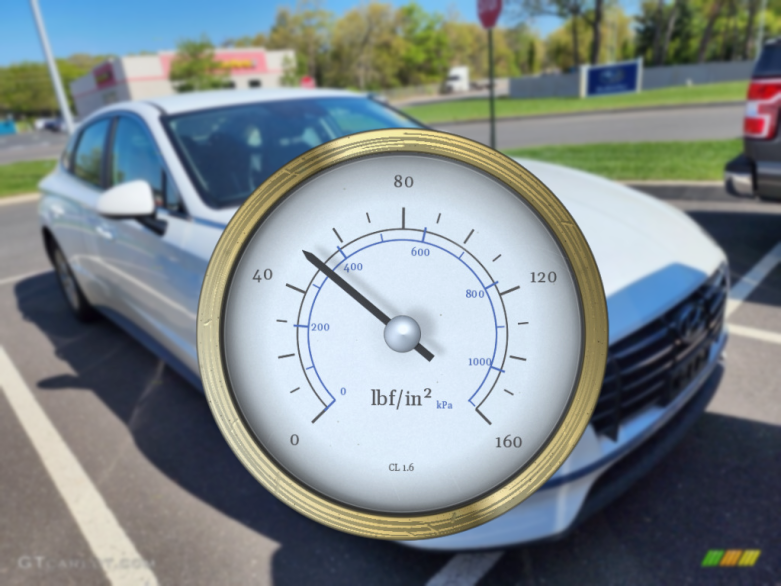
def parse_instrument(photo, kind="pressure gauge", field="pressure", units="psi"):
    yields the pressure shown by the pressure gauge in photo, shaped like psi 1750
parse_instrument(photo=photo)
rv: psi 50
